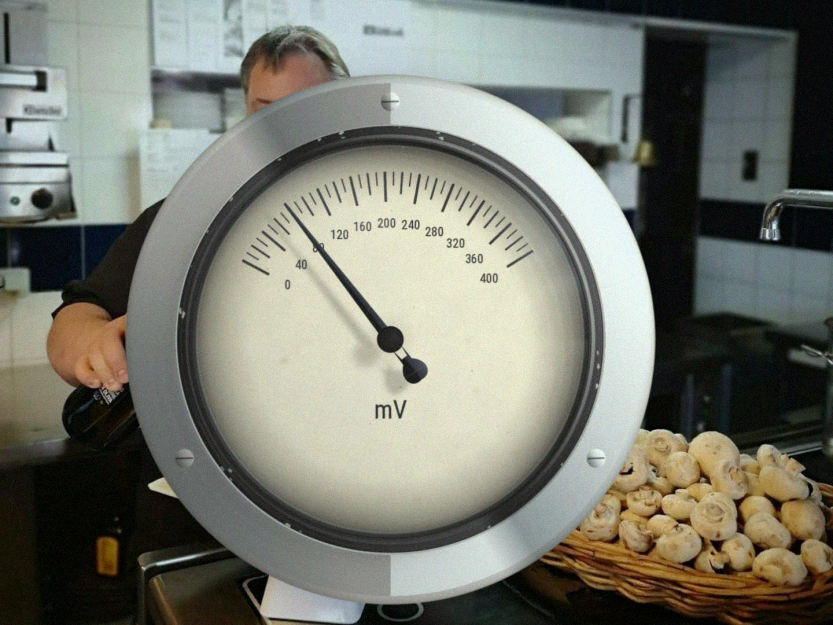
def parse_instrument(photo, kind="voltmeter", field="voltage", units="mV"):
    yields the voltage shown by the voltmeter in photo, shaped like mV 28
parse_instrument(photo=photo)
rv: mV 80
